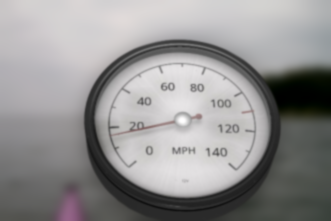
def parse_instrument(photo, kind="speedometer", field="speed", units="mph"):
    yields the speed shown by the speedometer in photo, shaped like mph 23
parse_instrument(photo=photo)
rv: mph 15
